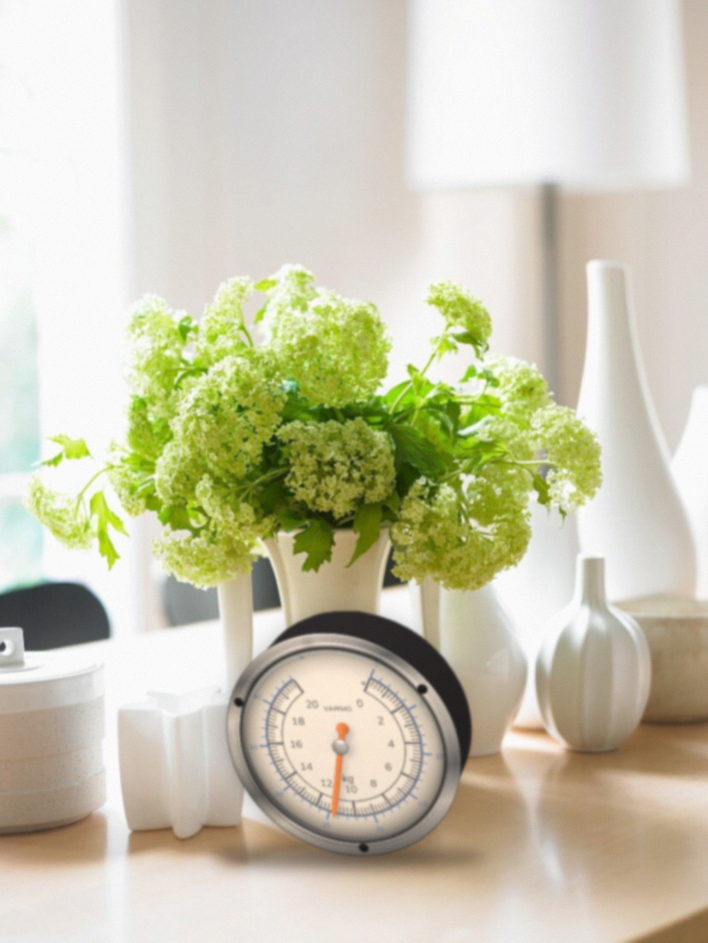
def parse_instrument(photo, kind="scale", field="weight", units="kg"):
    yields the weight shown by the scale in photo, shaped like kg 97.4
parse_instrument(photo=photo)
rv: kg 11
